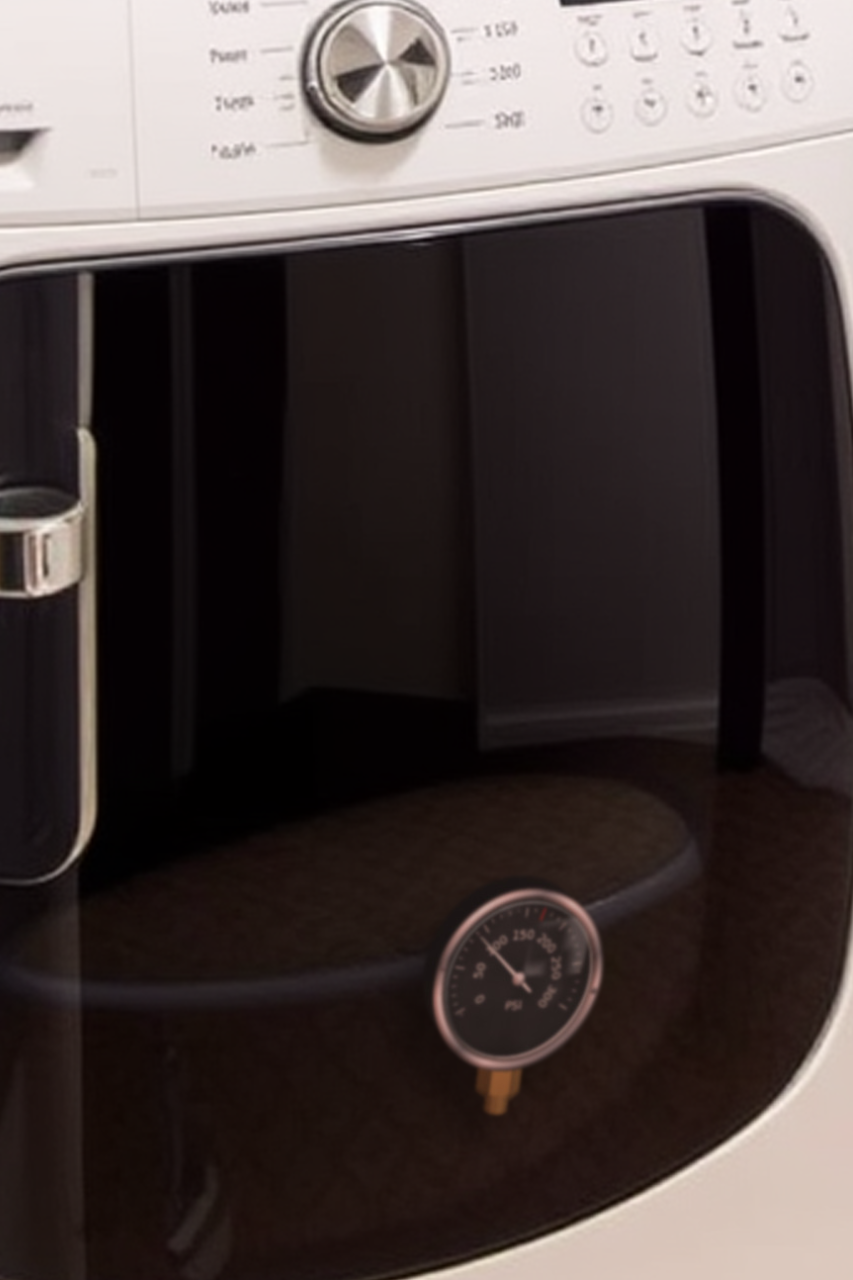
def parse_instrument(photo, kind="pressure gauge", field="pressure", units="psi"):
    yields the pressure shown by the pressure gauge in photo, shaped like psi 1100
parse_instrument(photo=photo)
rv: psi 90
